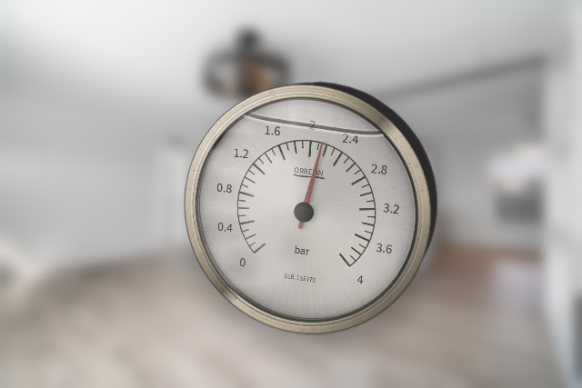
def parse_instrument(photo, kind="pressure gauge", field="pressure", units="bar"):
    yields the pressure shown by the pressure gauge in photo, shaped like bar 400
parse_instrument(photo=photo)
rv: bar 2.15
